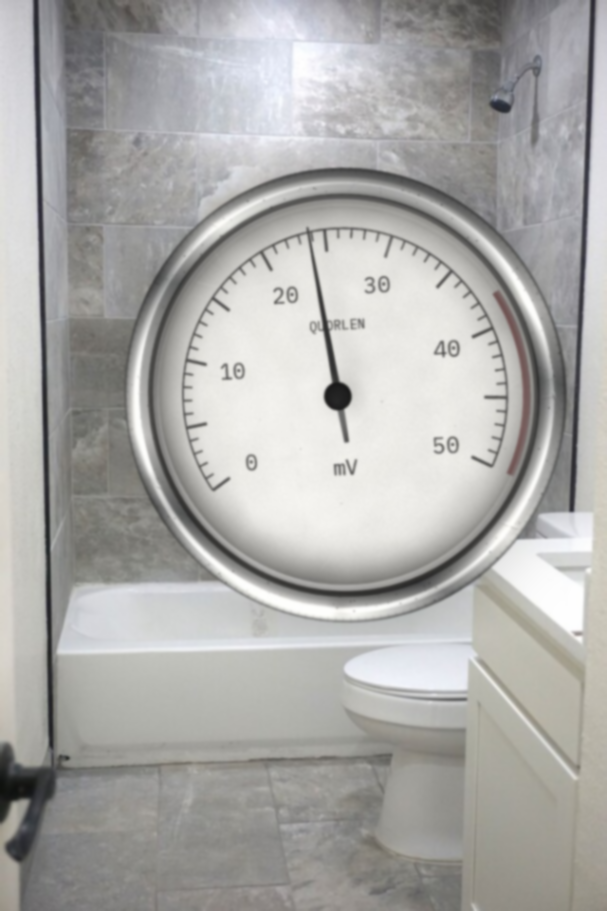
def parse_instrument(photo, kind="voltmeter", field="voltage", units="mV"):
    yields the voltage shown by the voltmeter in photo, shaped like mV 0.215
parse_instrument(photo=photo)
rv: mV 24
